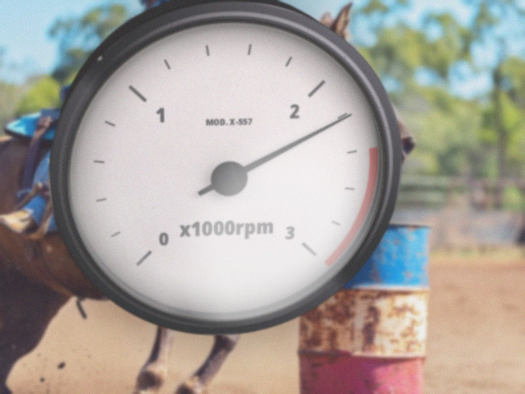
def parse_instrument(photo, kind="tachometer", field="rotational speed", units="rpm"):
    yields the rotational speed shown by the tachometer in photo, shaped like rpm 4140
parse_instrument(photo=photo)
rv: rpm 2200
